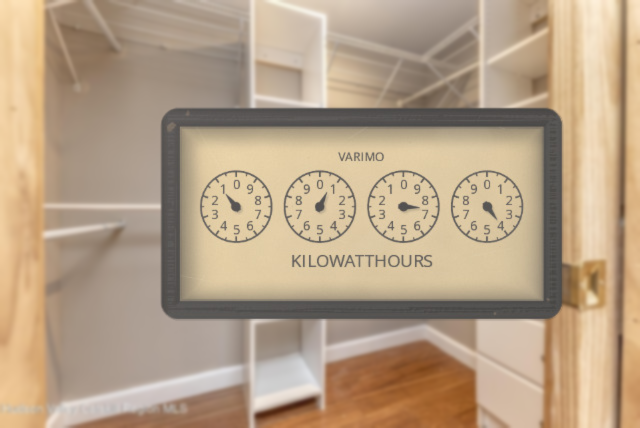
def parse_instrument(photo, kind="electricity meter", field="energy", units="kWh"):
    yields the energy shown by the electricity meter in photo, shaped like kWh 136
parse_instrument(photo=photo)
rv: kWh 1074
